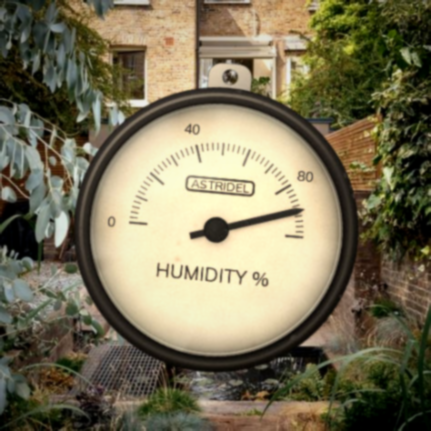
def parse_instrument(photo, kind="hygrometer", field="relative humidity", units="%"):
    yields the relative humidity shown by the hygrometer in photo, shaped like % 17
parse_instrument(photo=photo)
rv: % 90
